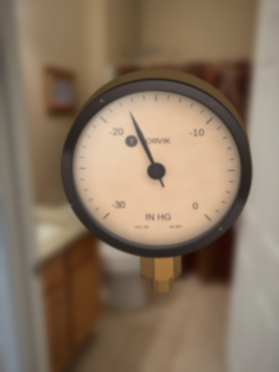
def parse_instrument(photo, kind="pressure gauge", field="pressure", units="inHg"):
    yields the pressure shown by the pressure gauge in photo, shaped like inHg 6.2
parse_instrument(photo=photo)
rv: inHg -17.5
